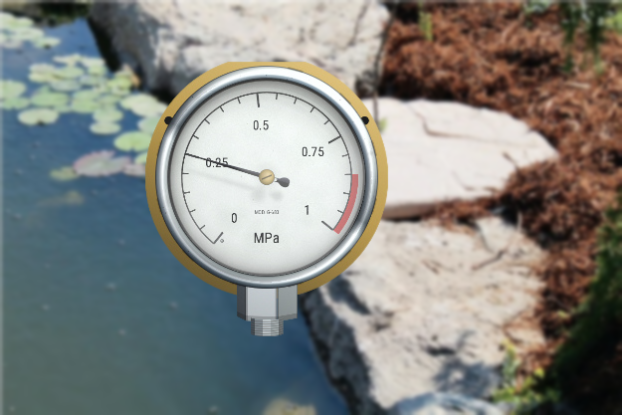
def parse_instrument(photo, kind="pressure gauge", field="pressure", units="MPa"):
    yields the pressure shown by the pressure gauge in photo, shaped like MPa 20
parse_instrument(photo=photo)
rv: MPa 0.25
